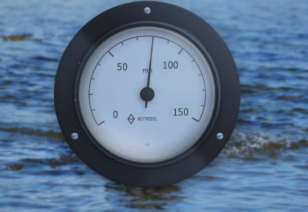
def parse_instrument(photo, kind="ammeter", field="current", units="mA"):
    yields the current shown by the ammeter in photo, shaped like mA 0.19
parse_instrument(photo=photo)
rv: mA 80
